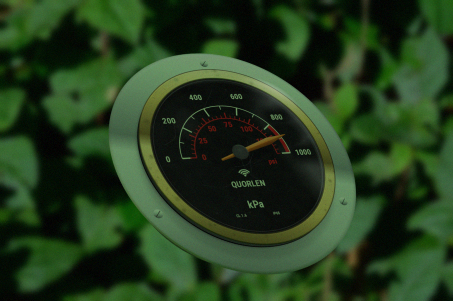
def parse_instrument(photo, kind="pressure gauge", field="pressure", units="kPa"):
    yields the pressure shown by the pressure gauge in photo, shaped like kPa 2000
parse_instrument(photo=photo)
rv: kPa 900
